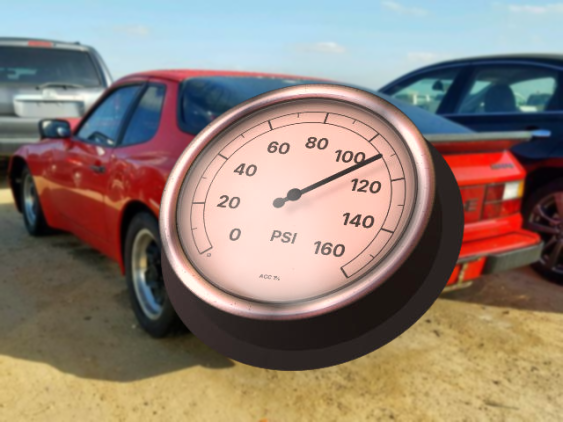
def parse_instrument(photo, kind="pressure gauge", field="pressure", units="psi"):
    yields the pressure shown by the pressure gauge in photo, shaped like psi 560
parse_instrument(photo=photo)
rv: psi 110
